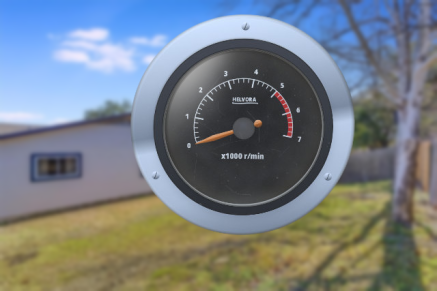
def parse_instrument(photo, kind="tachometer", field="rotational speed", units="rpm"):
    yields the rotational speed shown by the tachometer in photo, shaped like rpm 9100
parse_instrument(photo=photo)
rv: rpm 0
